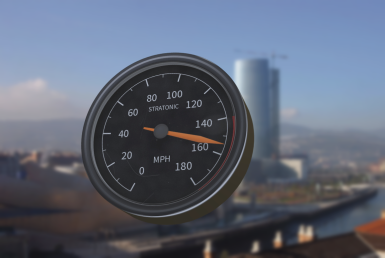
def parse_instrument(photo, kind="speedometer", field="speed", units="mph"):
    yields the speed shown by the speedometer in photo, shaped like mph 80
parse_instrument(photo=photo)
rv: mph 155
